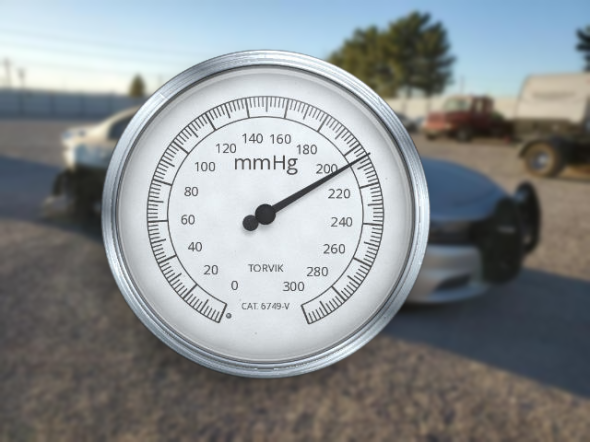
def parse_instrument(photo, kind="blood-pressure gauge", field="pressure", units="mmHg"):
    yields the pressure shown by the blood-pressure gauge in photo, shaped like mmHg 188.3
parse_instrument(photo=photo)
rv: mmHg 206
